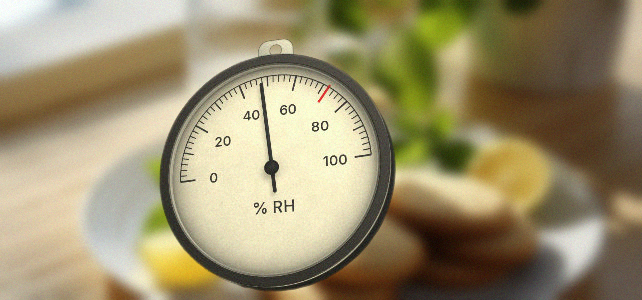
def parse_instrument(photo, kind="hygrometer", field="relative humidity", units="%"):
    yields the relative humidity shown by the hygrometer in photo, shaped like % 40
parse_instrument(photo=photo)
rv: % 48
